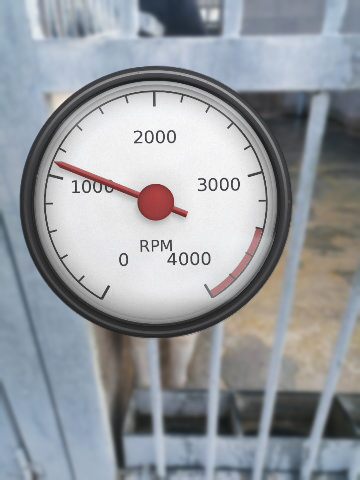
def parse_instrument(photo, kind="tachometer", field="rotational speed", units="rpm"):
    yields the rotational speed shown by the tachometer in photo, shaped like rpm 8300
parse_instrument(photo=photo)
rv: rpm 1100
